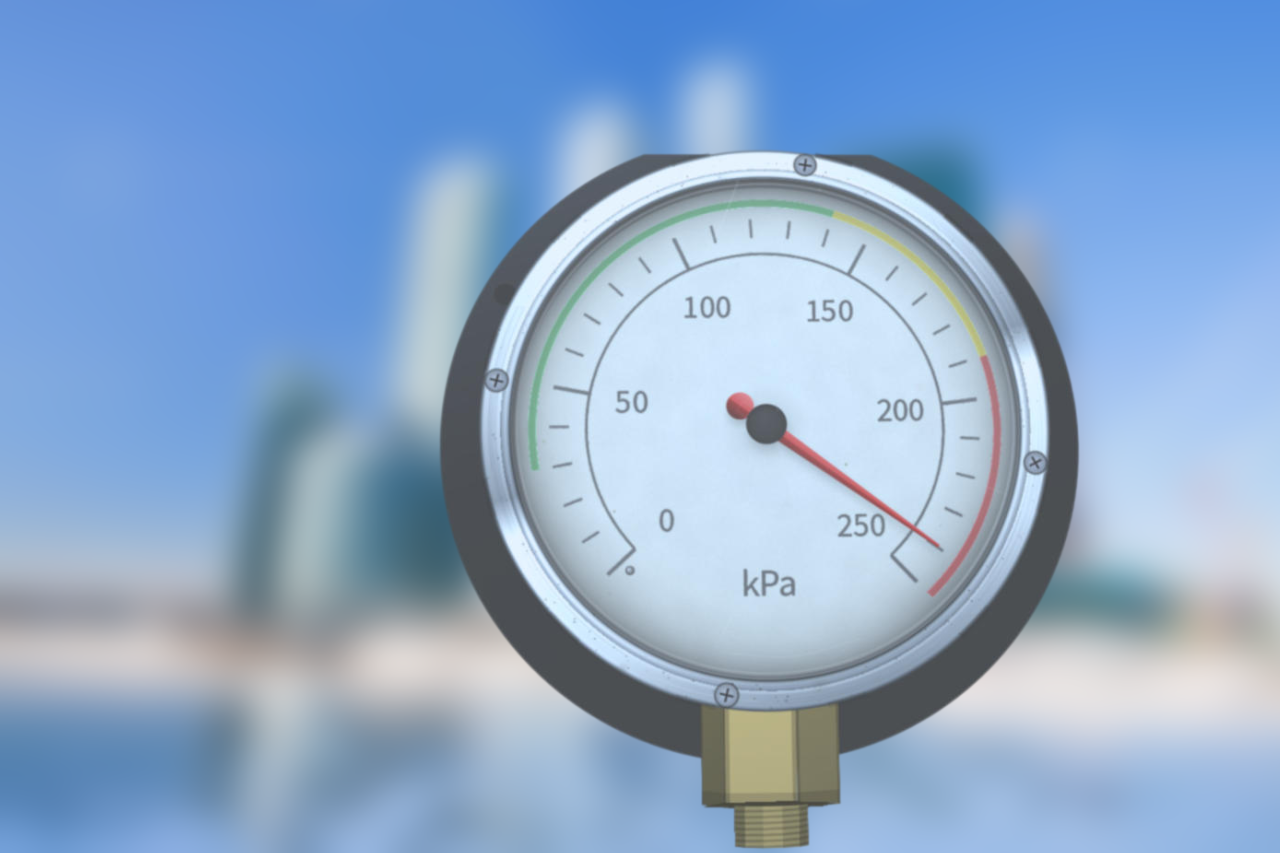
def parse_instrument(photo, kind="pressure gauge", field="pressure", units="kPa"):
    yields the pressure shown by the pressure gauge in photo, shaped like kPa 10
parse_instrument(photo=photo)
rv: kPa 240
